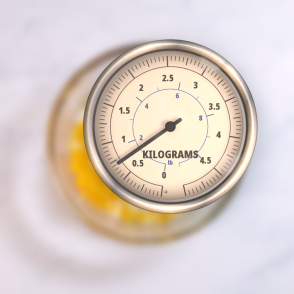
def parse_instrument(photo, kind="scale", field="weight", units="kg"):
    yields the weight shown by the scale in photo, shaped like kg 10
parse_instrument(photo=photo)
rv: kg 0.7
